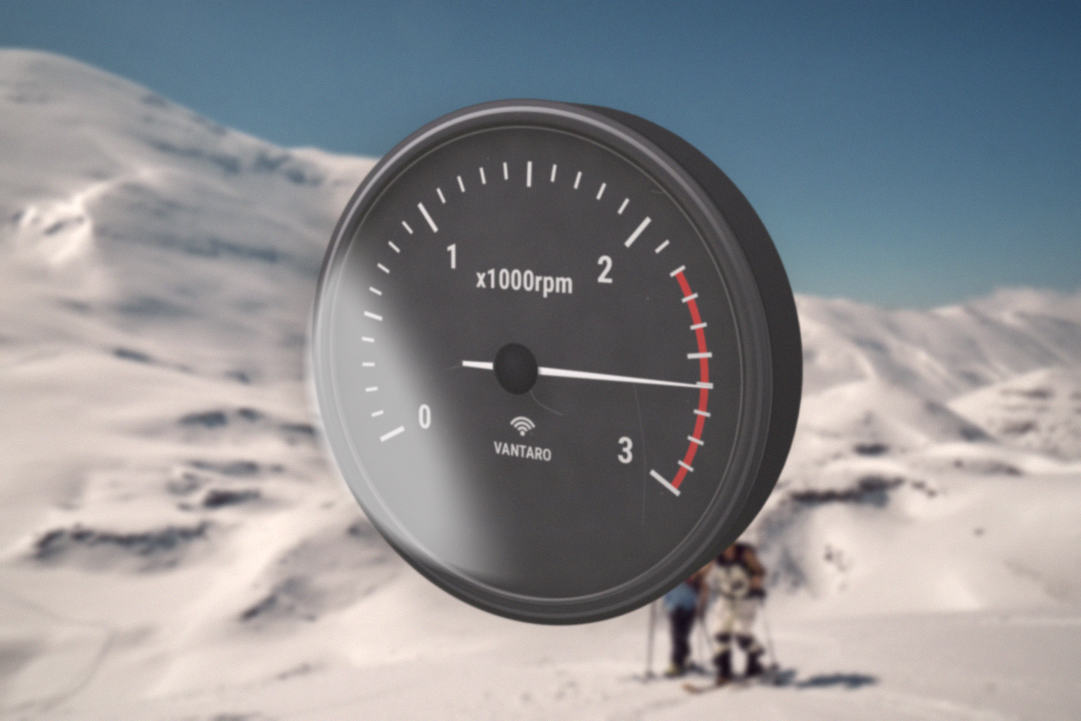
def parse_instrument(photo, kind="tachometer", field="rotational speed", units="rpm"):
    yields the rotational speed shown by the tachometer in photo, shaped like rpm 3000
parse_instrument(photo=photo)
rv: rpm 2600
